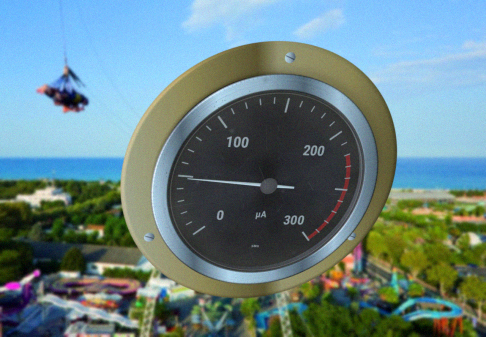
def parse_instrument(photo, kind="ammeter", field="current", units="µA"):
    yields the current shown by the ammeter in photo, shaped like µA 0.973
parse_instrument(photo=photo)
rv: µA 50
